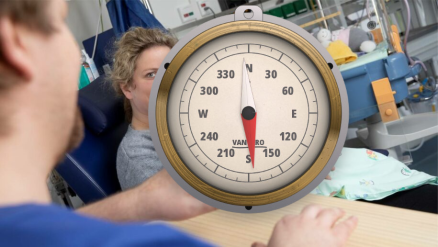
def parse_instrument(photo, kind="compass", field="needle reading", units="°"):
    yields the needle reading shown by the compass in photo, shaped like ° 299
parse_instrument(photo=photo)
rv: ° 175
